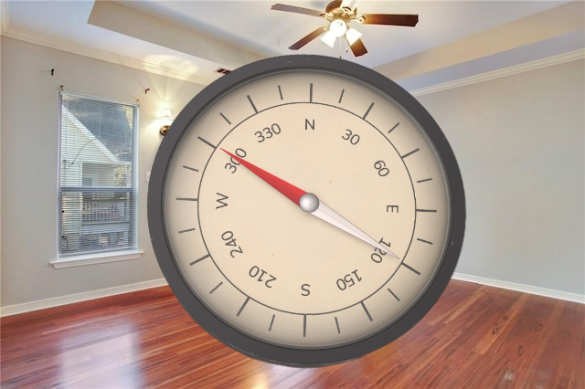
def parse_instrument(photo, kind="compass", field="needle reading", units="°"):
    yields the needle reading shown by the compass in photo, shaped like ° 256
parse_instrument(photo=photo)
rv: ° 300
